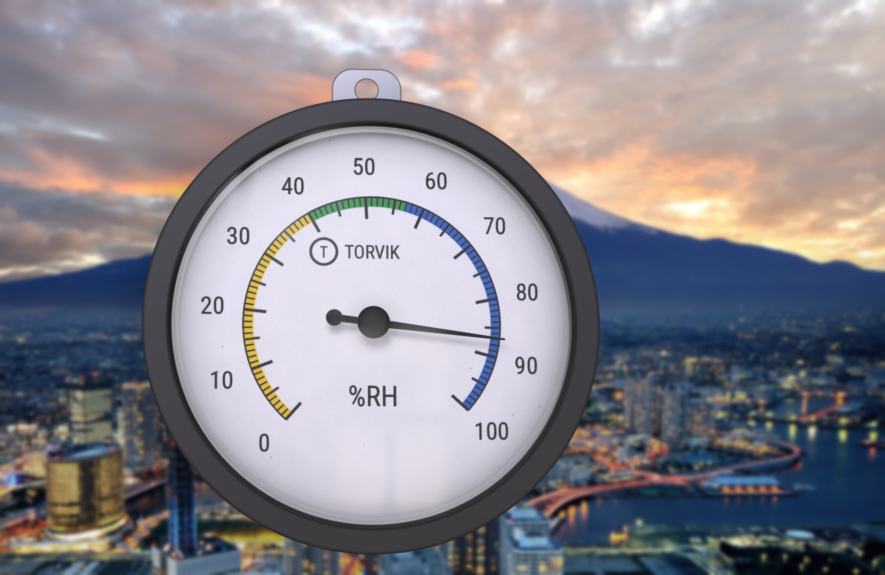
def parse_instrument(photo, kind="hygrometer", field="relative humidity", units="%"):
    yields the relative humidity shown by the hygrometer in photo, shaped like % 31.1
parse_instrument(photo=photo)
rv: % 87
